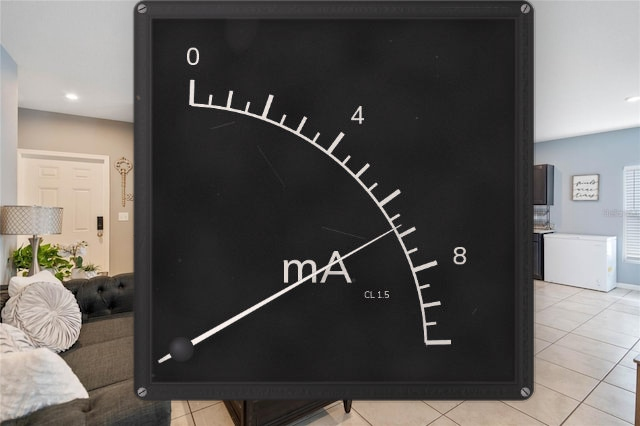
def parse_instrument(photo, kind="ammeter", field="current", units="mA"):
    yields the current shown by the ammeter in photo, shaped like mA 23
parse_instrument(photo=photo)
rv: mA 6.75
